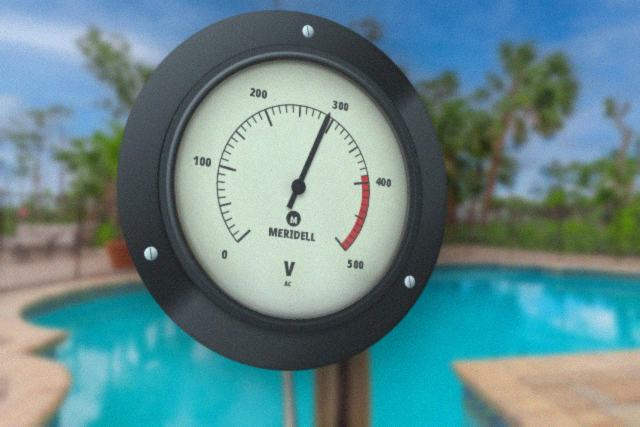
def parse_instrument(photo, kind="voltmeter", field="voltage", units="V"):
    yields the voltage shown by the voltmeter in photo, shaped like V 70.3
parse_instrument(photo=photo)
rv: V 290
